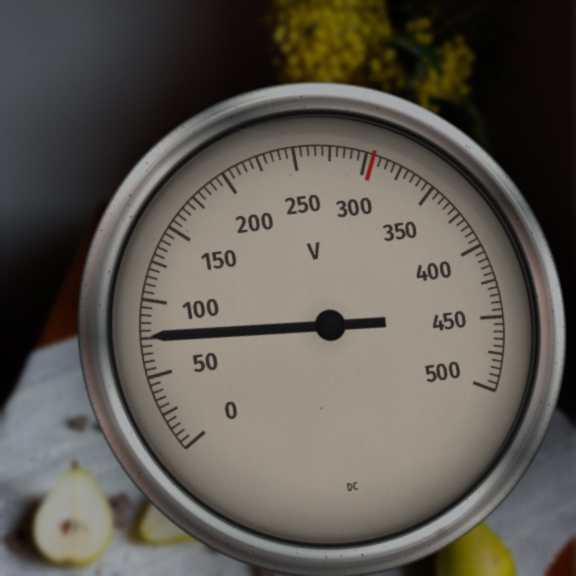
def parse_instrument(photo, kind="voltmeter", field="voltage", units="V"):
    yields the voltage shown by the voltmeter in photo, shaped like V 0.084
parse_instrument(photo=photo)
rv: V 75
